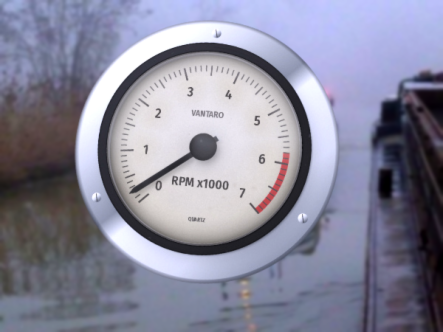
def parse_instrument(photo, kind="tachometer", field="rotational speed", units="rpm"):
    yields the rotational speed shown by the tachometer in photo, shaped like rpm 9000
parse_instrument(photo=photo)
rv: rpm 200
